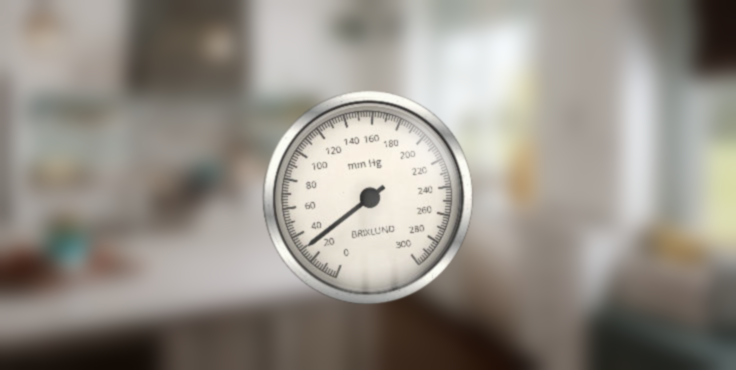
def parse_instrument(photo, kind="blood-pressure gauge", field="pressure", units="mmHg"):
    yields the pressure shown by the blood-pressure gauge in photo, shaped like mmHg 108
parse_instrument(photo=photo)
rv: mmHg 30
